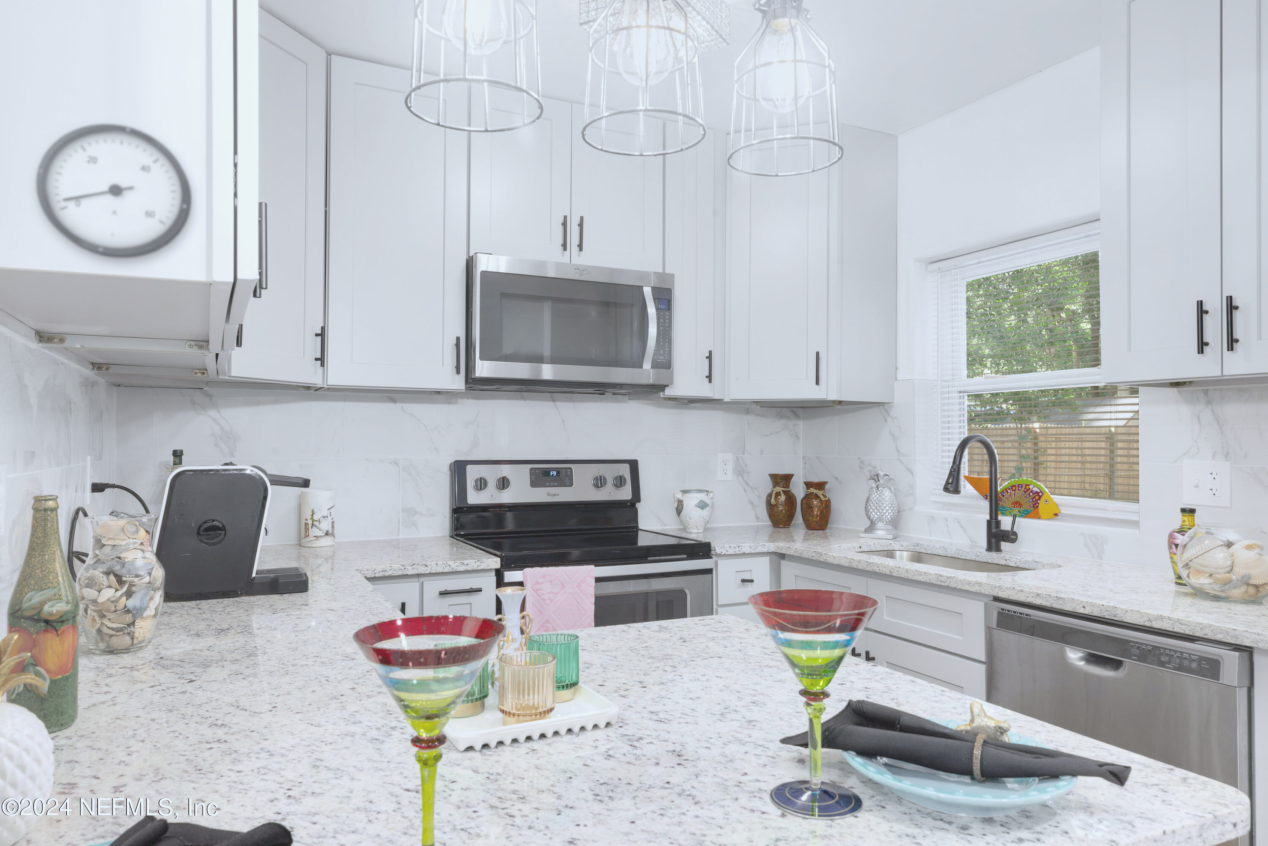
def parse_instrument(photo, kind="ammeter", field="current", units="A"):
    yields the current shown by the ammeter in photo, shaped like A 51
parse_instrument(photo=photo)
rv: A 2
